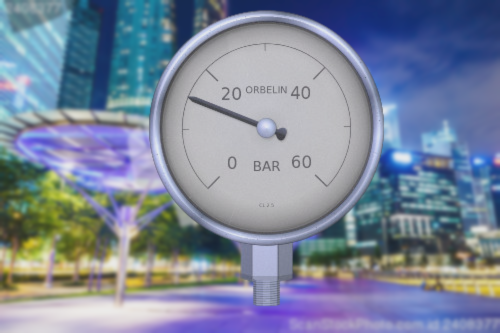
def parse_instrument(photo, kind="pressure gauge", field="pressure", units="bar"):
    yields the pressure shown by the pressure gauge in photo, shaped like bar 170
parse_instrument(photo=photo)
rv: bar 15
